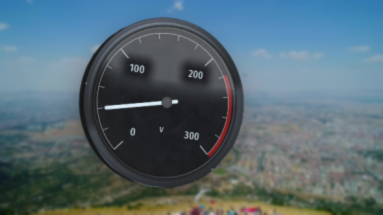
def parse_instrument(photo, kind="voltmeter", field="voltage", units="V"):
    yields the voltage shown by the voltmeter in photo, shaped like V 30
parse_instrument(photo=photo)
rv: V 40
